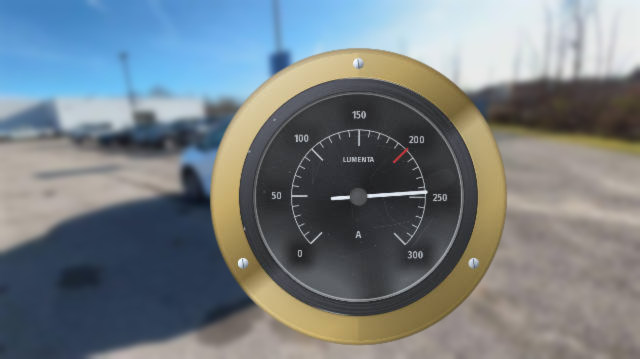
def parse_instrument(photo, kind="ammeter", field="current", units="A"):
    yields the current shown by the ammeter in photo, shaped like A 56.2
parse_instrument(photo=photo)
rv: A 245
